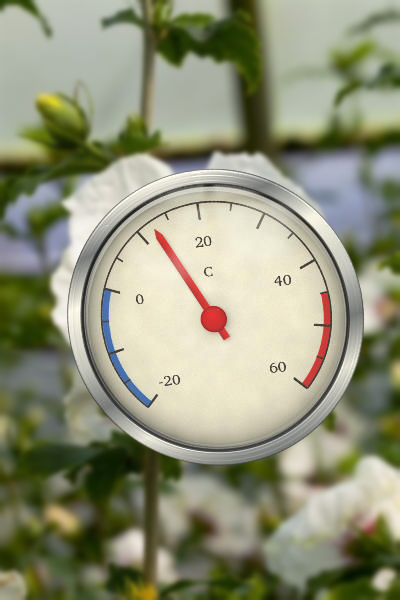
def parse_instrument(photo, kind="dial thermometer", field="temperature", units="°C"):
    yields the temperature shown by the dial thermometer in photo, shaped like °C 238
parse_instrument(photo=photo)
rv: °C 12.5
